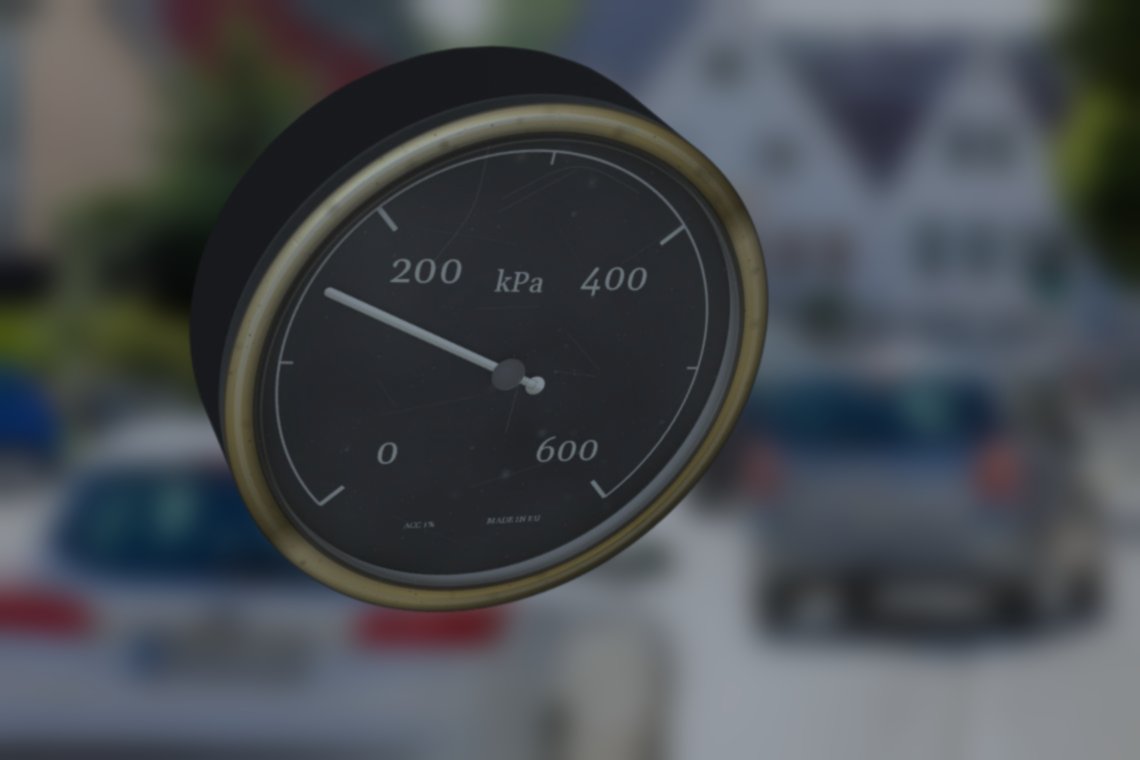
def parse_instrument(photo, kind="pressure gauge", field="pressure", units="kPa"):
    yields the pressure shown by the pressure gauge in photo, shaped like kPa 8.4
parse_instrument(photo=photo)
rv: kPa 150
